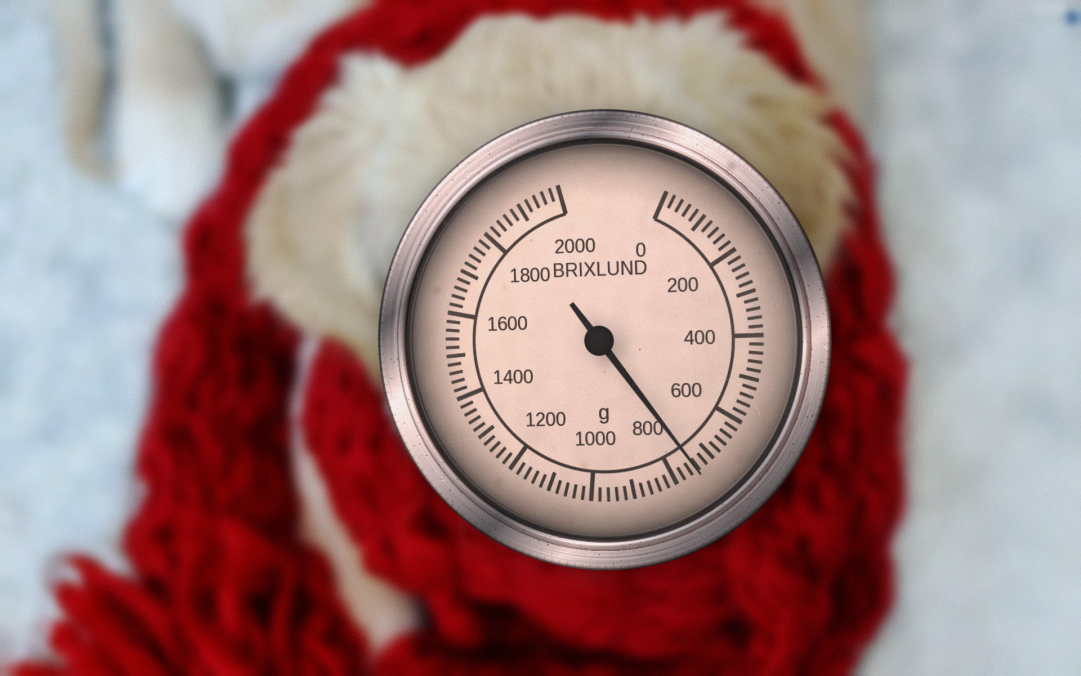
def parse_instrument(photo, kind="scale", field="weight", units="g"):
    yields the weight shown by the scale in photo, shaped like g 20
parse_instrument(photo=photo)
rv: g 740
